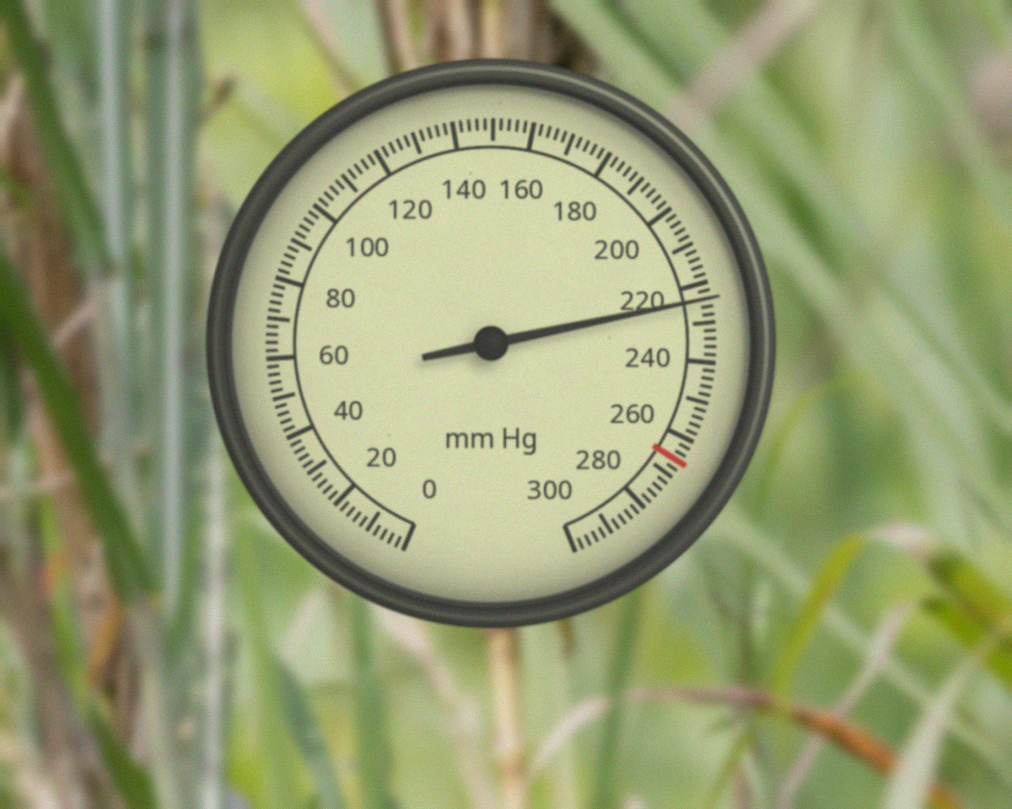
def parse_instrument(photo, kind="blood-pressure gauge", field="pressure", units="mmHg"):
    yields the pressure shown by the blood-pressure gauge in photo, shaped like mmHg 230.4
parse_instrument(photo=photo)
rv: mmHg 224
